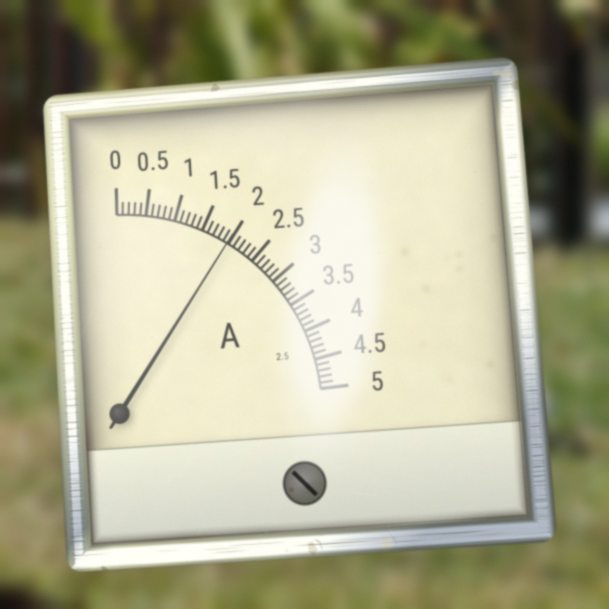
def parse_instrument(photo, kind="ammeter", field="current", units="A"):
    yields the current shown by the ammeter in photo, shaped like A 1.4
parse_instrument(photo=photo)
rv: A 2
